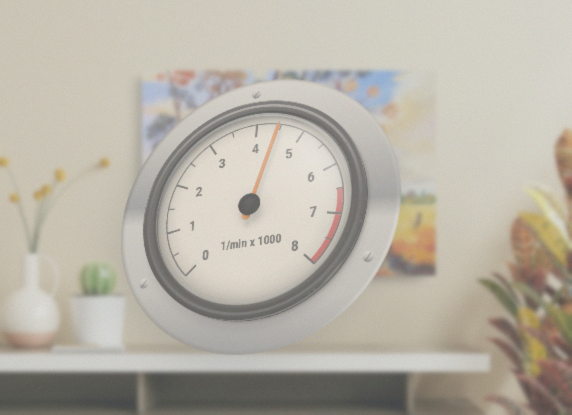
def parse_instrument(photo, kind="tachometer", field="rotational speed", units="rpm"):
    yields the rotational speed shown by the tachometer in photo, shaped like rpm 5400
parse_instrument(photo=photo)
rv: rpm 4500
